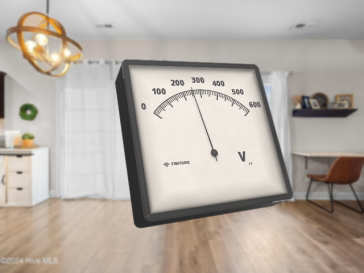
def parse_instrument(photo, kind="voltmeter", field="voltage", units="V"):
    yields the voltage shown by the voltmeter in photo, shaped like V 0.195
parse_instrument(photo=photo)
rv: V 250
